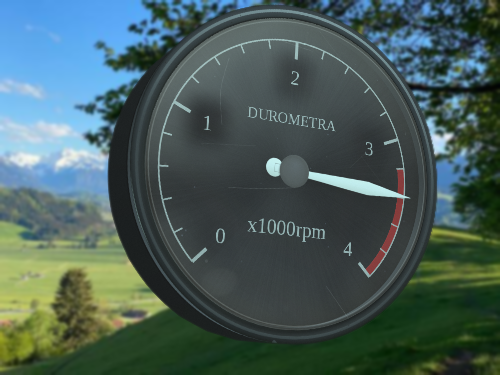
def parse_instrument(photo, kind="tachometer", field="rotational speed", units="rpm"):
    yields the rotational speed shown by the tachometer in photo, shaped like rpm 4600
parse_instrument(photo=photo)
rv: rpm 3400
